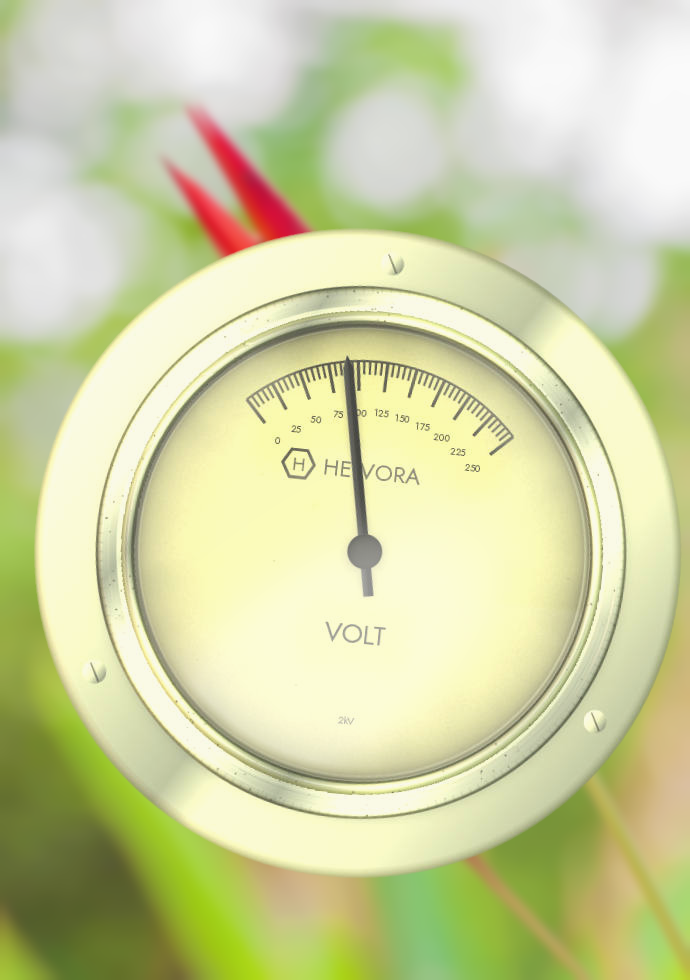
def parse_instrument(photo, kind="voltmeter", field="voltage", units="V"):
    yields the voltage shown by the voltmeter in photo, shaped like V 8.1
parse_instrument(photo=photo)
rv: V 90
